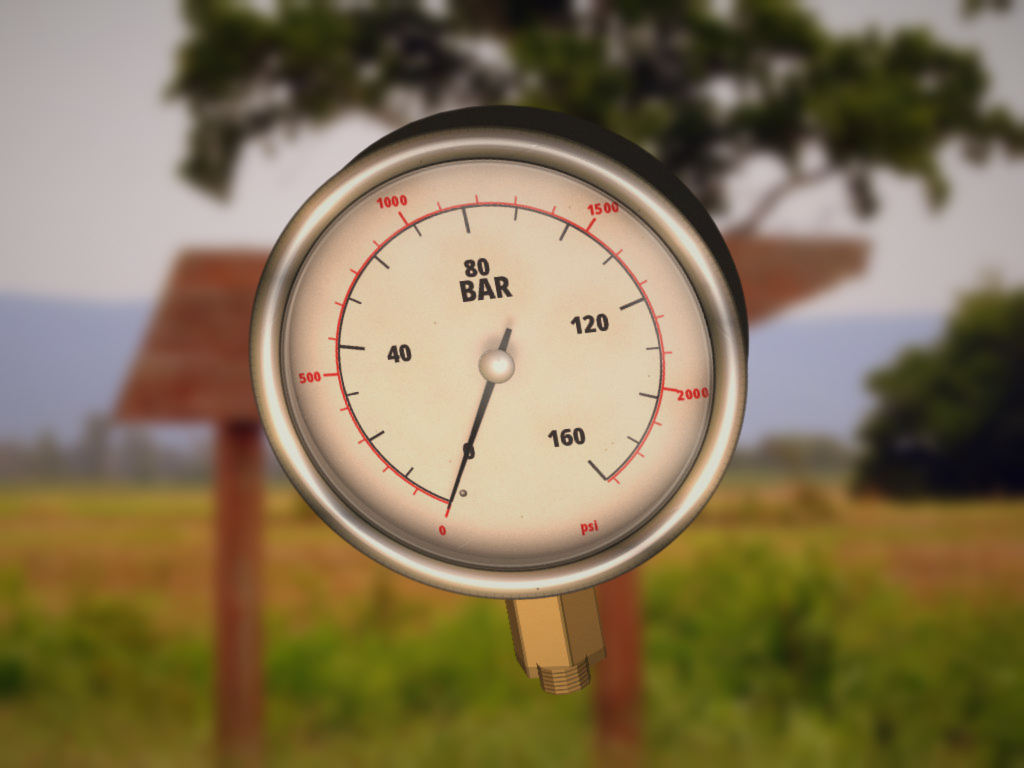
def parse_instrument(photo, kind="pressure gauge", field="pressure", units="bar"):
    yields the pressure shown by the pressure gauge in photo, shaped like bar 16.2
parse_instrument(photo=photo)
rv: bar 0
